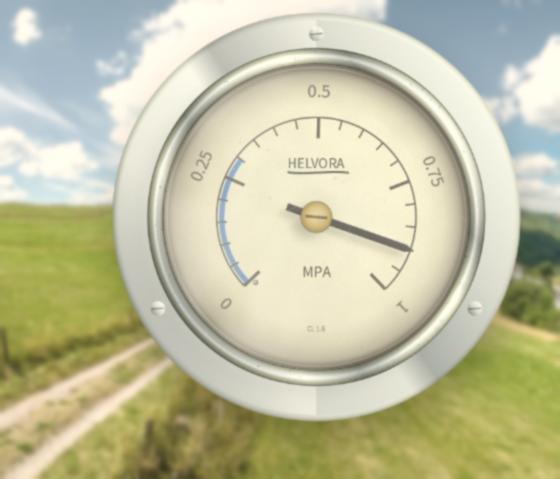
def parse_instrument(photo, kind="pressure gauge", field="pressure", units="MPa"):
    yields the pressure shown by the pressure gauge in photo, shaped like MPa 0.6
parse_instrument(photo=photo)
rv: MPa 0.9
